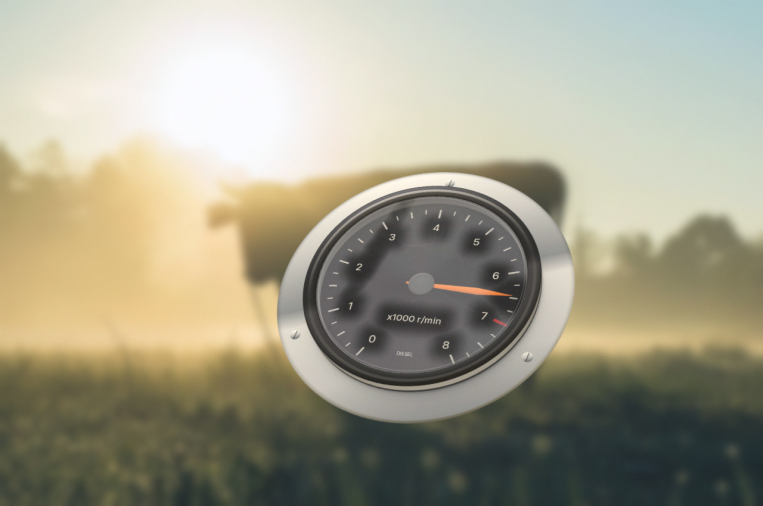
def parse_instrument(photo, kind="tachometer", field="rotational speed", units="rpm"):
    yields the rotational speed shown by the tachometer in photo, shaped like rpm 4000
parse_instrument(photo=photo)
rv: rpm 6500
